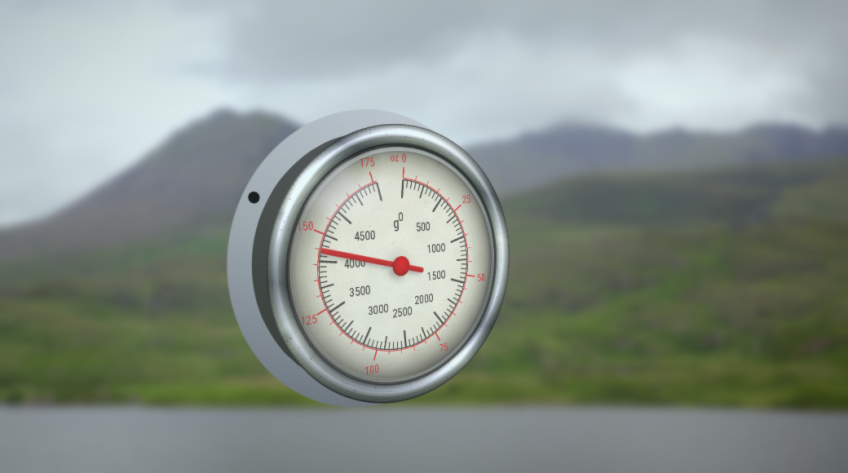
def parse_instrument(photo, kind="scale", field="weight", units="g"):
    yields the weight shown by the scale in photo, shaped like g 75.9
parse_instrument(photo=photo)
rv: g 4100
